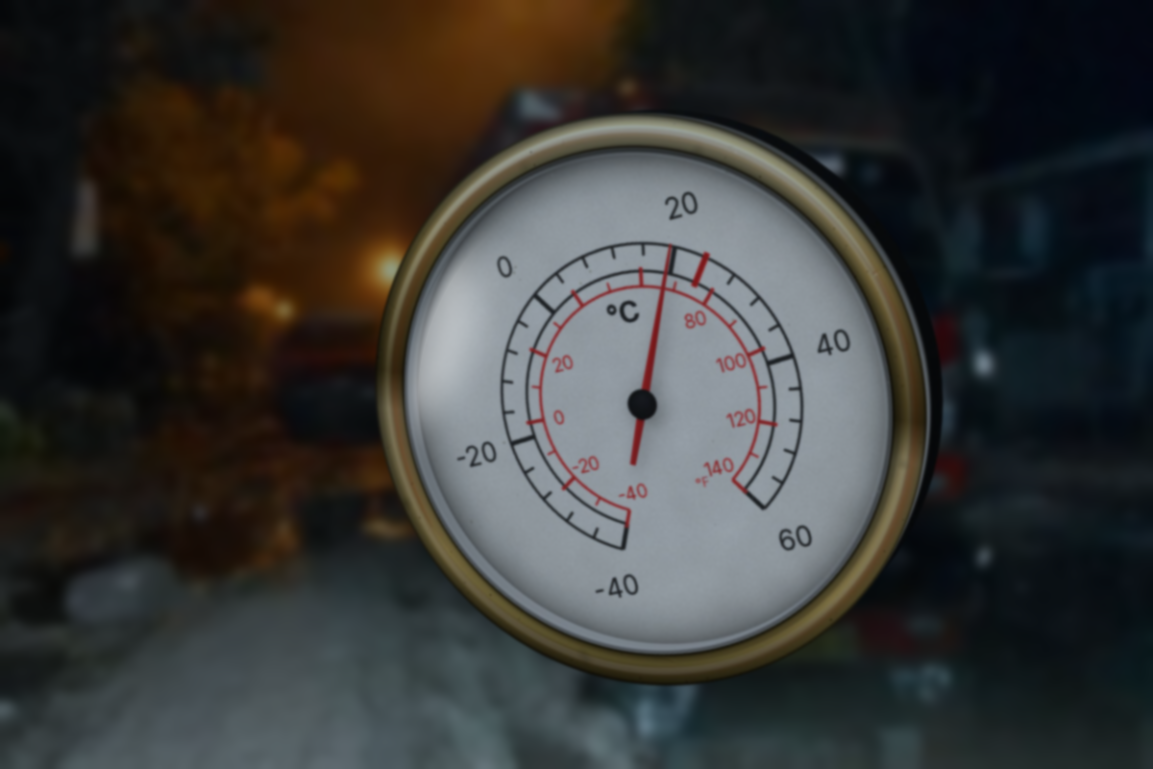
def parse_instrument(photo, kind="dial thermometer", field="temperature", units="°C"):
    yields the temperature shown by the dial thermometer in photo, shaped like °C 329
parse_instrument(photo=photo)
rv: °C 20
